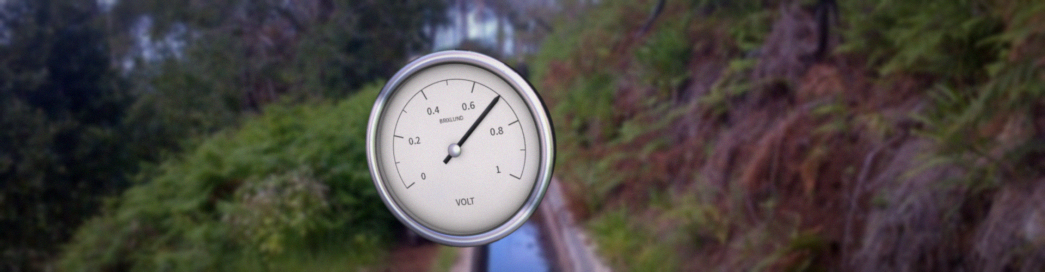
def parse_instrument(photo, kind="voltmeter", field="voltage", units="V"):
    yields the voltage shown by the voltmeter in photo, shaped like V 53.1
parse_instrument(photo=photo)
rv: V 0.7
